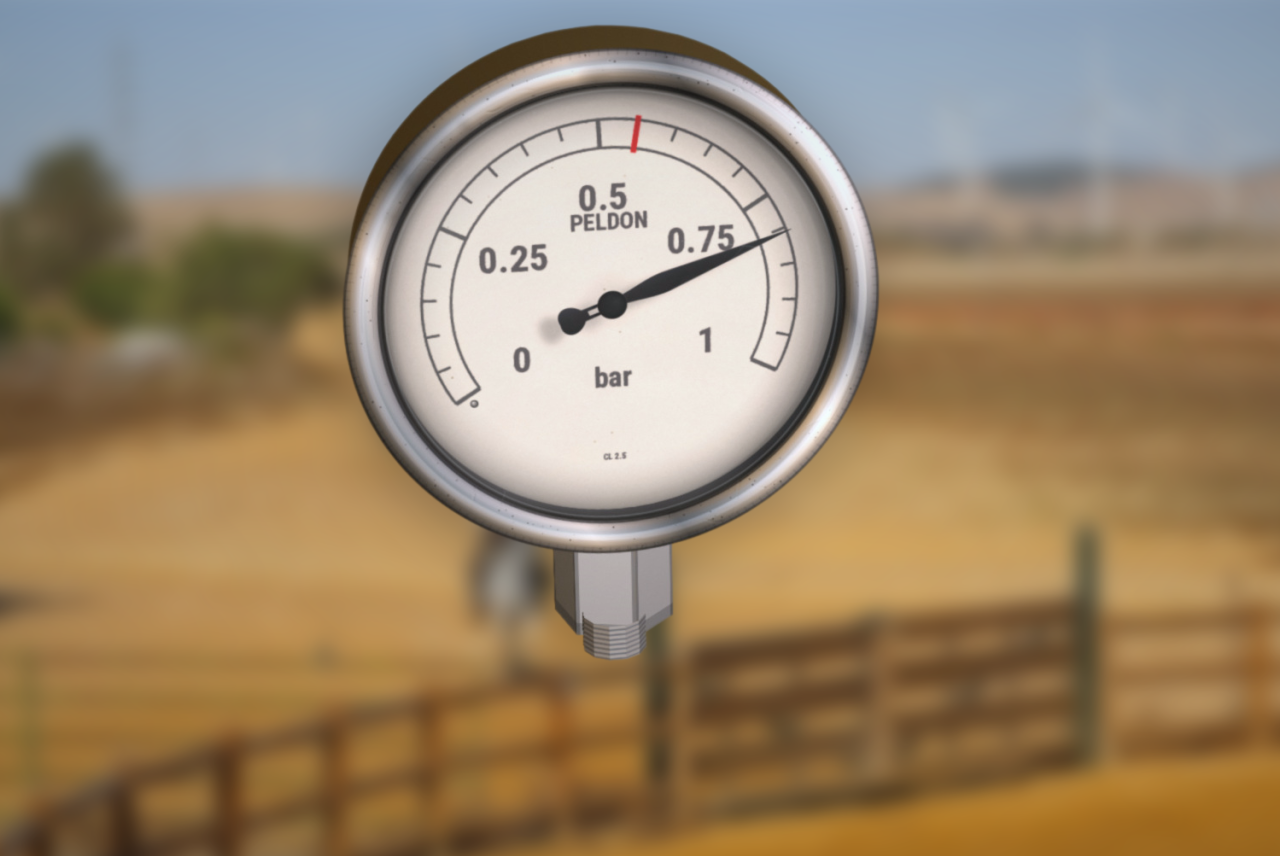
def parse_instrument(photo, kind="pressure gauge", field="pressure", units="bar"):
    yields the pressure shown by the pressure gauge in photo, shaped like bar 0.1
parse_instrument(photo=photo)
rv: bar 0.8
